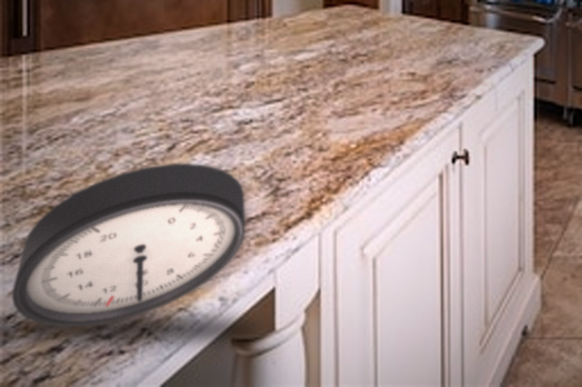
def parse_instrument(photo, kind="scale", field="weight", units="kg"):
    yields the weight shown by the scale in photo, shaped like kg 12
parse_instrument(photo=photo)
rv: kg 10
